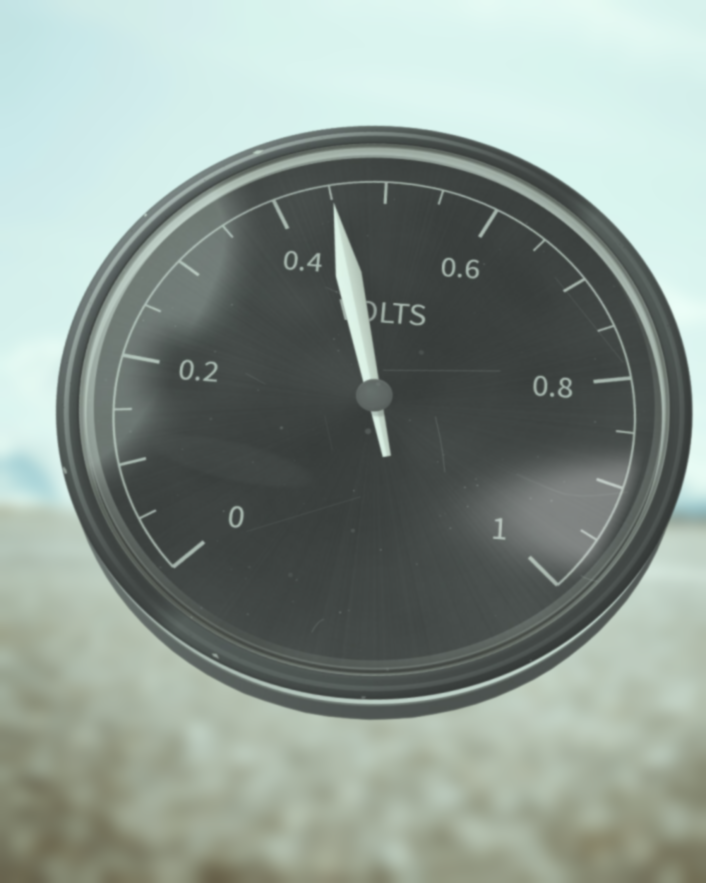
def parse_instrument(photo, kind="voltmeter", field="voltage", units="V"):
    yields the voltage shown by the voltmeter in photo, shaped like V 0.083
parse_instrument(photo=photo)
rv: V 0.45
